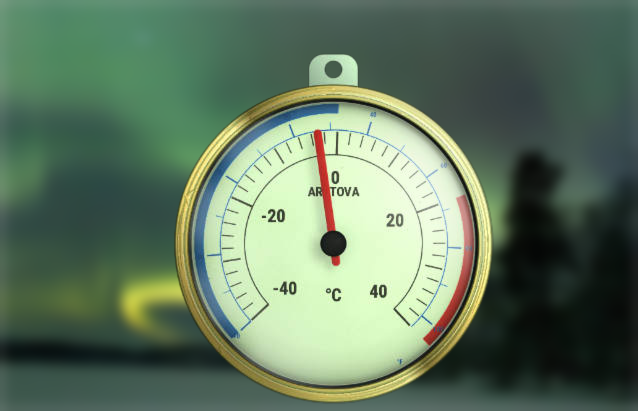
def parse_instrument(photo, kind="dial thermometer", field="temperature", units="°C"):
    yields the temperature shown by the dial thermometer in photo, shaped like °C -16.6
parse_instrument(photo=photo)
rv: °C -3
